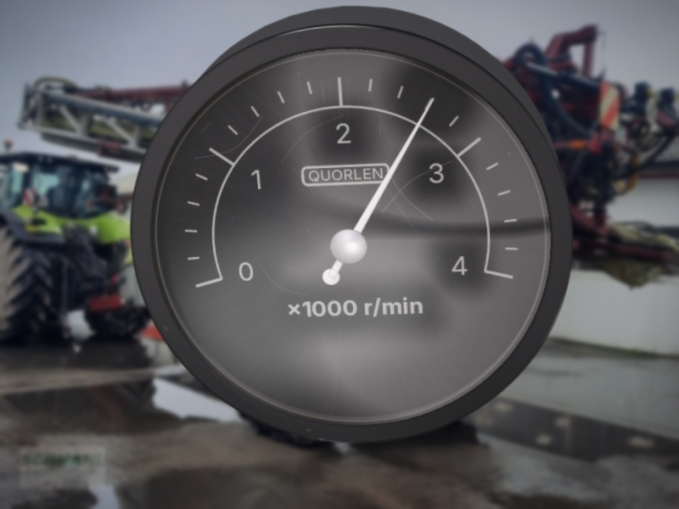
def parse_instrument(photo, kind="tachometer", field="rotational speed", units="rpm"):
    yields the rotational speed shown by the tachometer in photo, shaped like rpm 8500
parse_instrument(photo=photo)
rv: rpm 2600
